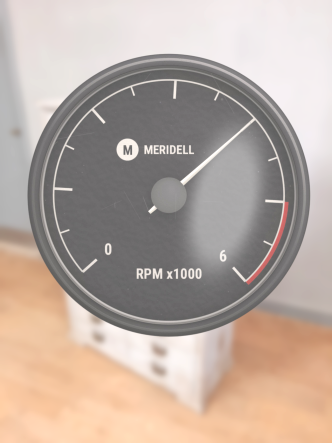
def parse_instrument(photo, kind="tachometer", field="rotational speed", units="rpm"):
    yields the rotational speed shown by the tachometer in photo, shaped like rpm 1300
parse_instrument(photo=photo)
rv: rpm 4000
